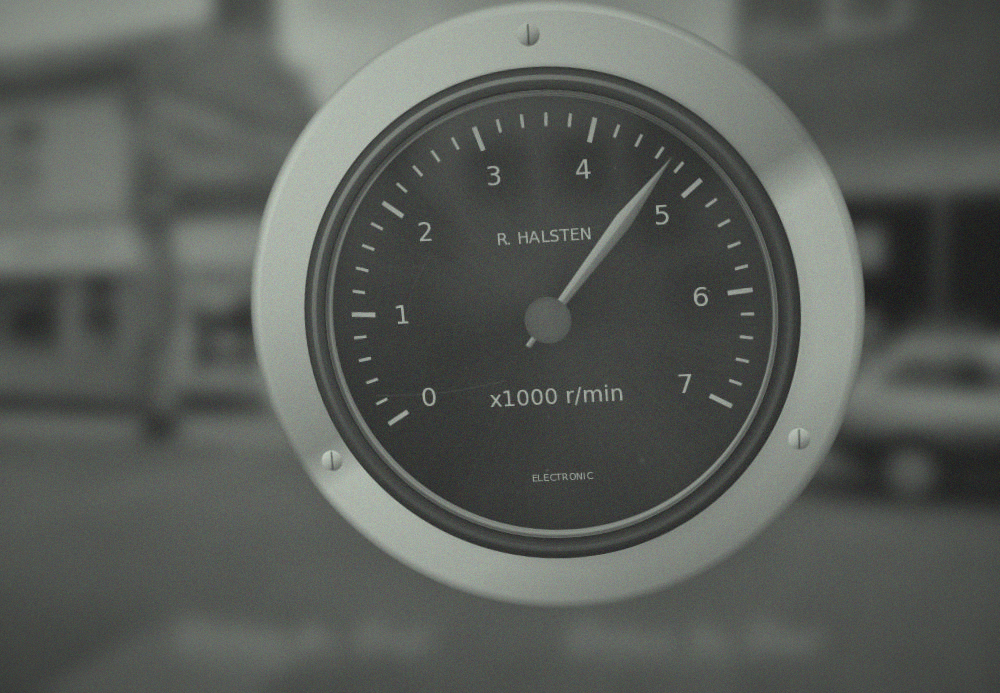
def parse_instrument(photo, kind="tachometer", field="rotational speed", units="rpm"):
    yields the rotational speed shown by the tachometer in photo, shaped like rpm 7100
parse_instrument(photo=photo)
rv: rpm 4700
